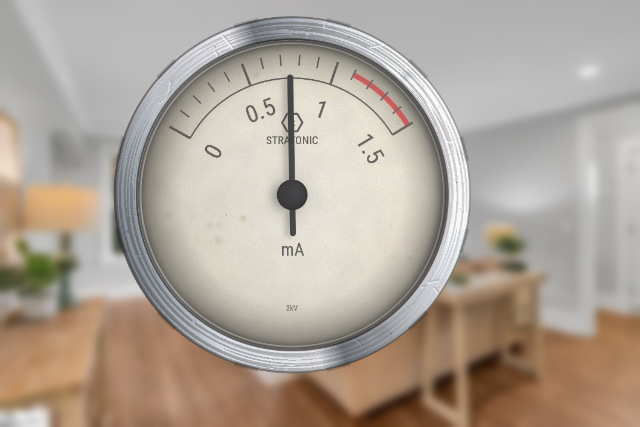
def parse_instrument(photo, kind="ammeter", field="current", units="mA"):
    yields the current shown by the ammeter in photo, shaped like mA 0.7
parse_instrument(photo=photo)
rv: mA 0.75
